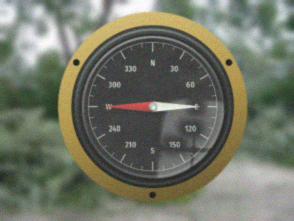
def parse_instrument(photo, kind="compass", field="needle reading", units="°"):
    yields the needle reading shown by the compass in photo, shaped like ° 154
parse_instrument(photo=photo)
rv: ° 270
